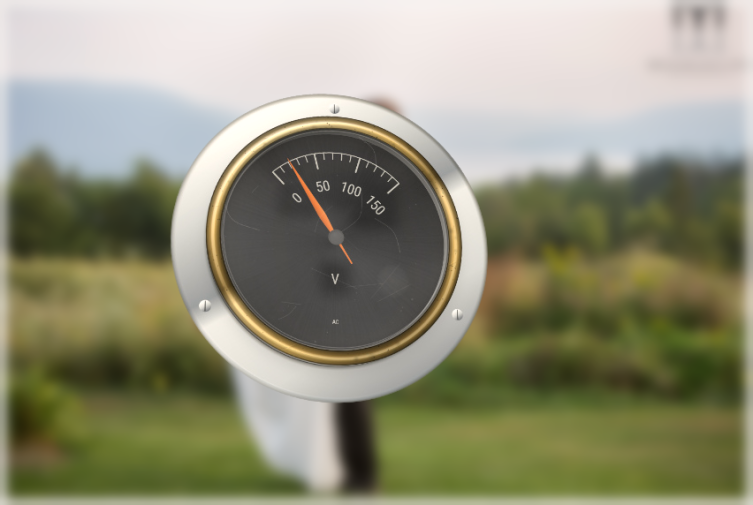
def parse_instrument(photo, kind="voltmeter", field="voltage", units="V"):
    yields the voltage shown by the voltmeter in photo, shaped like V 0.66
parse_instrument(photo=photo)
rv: V 20
